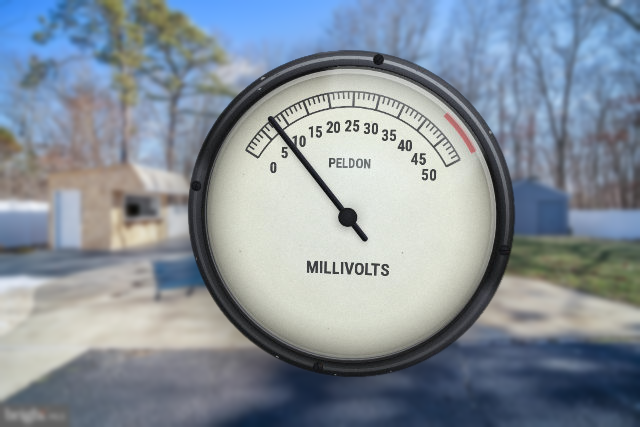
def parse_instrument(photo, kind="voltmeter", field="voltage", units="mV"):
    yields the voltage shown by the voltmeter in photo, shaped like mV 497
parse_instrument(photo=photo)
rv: mV 8
